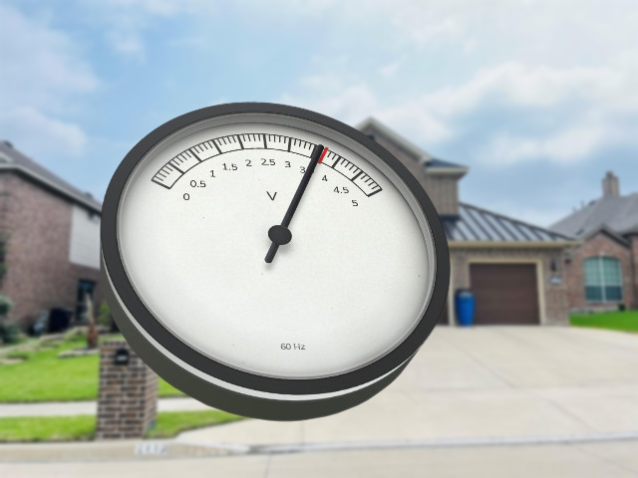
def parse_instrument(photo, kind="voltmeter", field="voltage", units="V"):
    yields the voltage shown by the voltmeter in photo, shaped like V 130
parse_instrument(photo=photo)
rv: V 3.6
